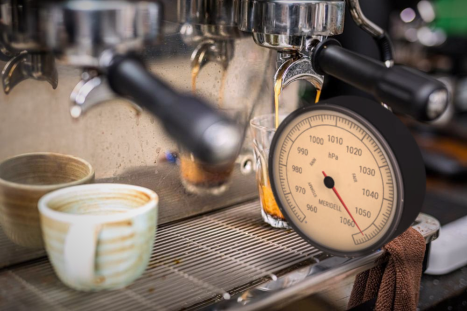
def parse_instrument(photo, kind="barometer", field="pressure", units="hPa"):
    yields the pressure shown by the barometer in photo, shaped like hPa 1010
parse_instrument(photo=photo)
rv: hPa 1055
